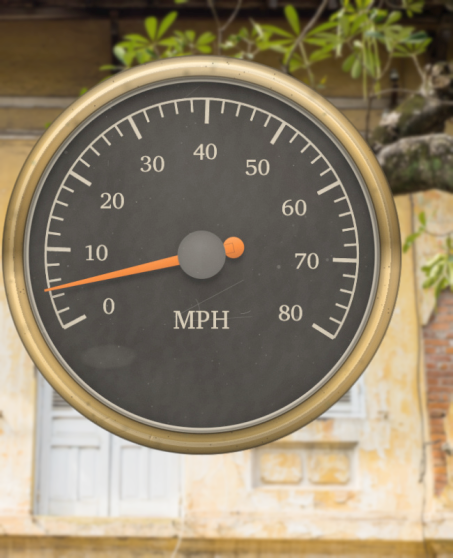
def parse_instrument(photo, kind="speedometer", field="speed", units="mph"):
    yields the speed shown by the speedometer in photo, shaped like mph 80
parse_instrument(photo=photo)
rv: mph 5
